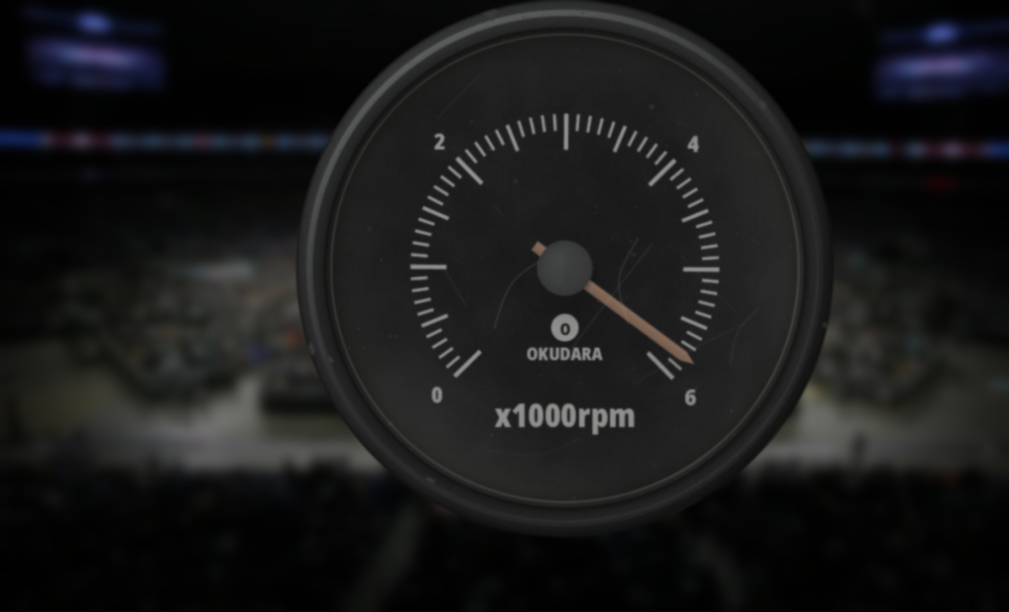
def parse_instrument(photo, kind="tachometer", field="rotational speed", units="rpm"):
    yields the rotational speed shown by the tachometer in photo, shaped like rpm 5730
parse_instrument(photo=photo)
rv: rpm 5800
